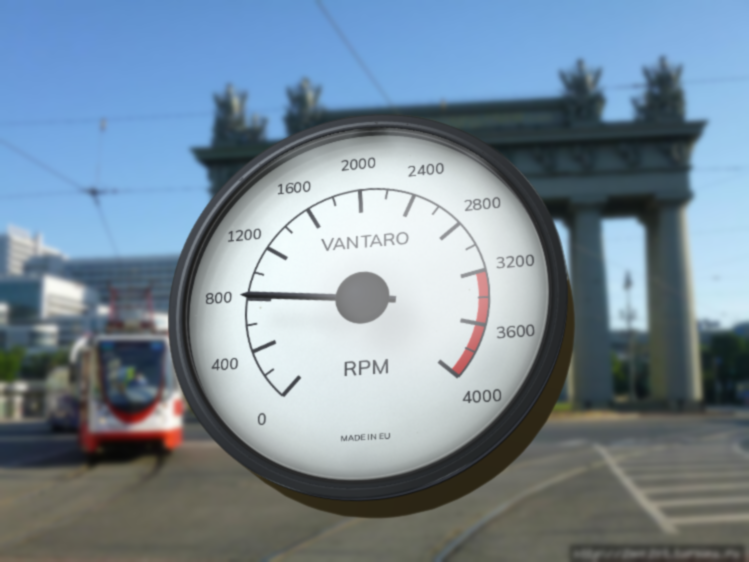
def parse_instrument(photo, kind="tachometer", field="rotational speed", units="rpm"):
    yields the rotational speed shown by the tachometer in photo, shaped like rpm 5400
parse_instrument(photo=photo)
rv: rpm 800
